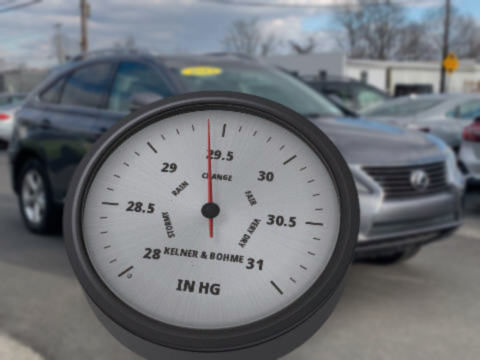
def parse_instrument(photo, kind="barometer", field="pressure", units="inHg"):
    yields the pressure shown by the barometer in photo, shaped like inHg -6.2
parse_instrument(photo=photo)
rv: inHg 29.4
